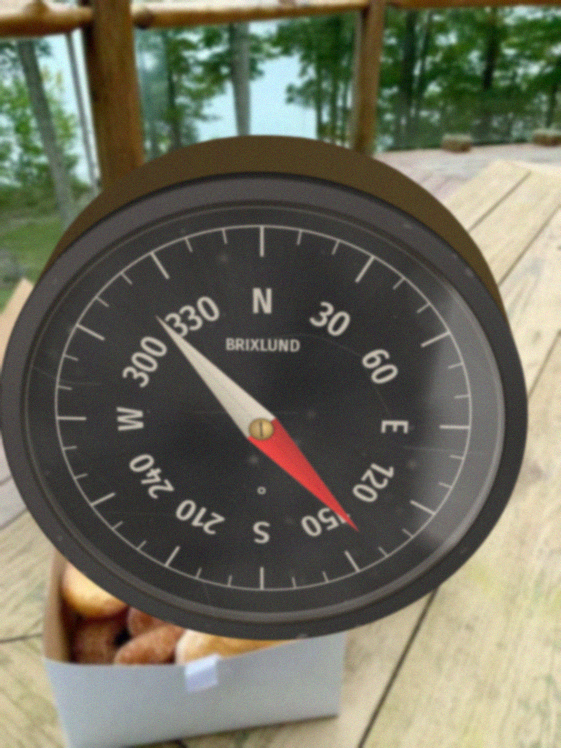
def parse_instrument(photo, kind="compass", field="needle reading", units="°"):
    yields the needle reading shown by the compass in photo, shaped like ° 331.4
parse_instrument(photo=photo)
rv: ° 140
